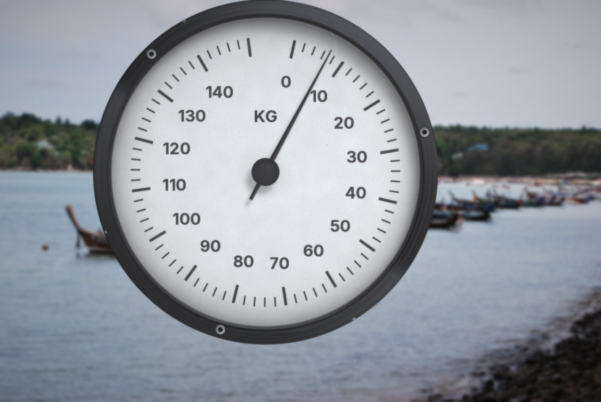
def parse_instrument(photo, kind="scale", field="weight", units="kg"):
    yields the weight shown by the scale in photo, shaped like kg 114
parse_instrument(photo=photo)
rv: kg 7
